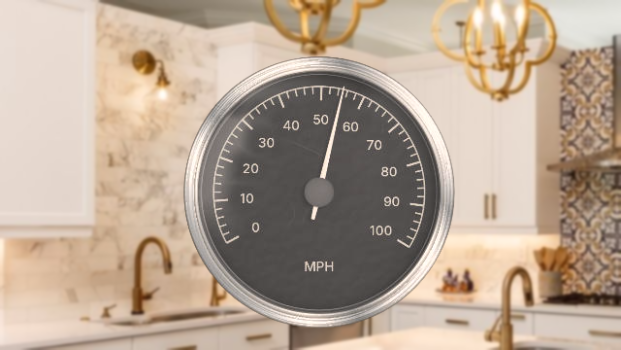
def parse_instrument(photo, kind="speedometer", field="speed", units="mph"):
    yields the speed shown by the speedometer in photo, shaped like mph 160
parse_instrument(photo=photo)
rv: mph 55
